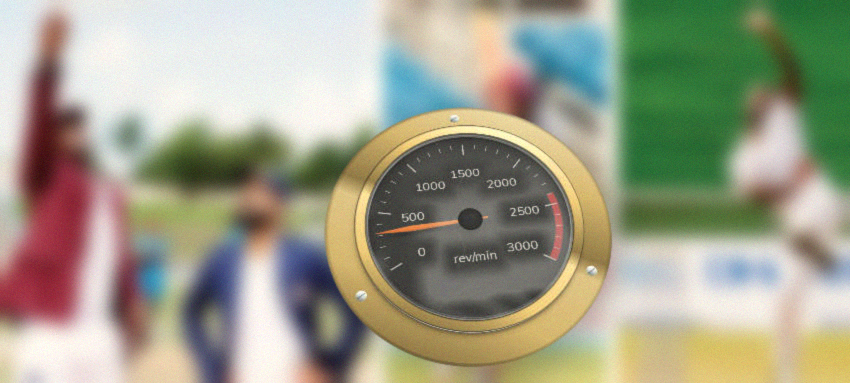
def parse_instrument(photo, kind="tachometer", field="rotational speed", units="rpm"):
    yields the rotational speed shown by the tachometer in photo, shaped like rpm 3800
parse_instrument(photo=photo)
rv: rpm 300
